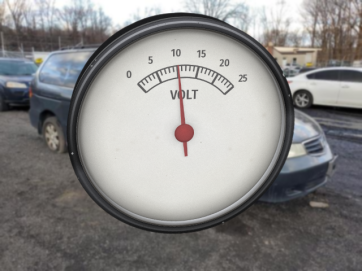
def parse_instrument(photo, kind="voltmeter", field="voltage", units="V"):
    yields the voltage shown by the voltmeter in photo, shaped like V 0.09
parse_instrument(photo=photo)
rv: V 10
